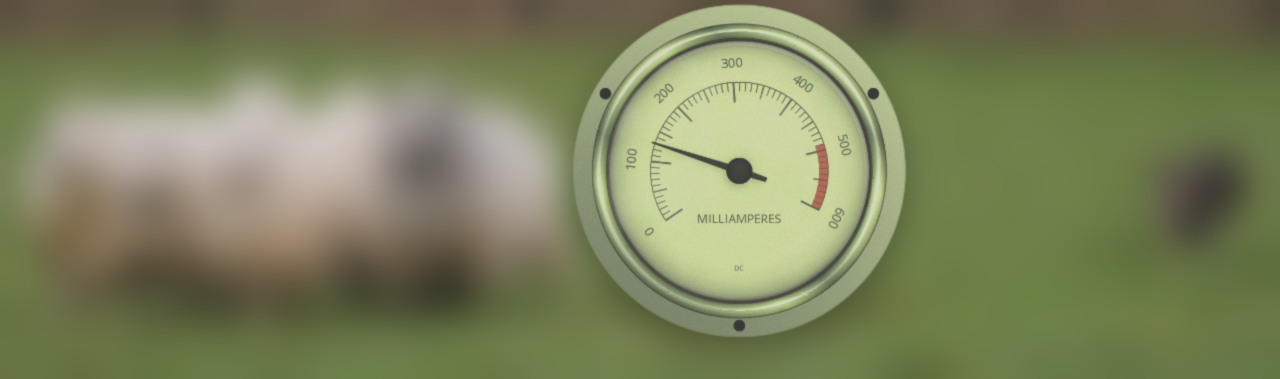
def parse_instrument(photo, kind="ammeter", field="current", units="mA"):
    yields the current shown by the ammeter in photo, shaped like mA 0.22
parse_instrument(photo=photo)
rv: mA 130
